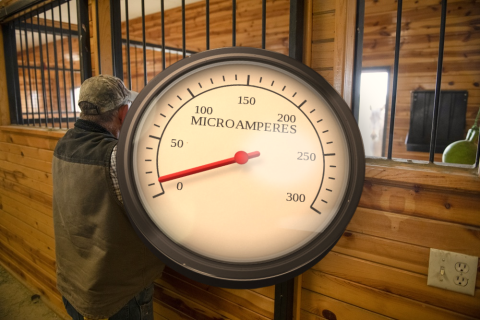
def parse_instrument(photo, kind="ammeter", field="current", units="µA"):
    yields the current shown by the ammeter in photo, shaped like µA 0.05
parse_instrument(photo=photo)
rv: µA 10
